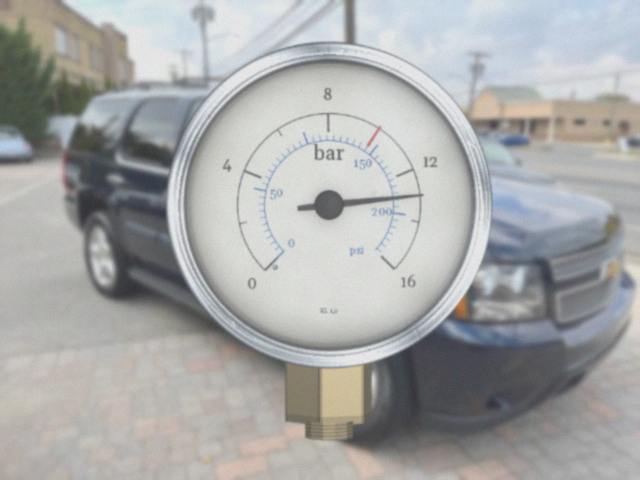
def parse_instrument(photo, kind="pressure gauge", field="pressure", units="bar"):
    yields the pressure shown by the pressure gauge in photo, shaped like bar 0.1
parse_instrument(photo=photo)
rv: bar 13
